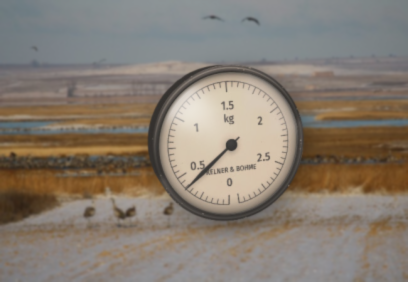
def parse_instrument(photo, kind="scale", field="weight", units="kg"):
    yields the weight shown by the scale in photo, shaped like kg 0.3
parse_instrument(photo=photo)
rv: kg 0.4
